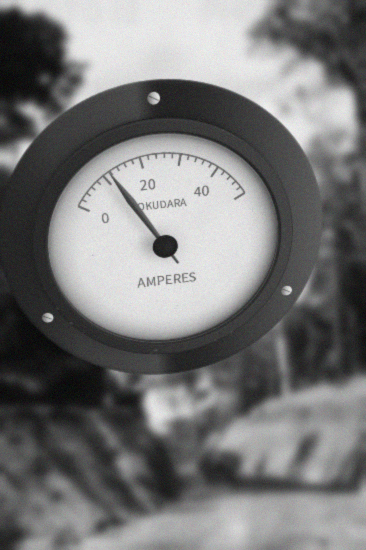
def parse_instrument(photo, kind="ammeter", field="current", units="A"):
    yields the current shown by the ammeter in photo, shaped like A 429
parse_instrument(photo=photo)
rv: A 12
